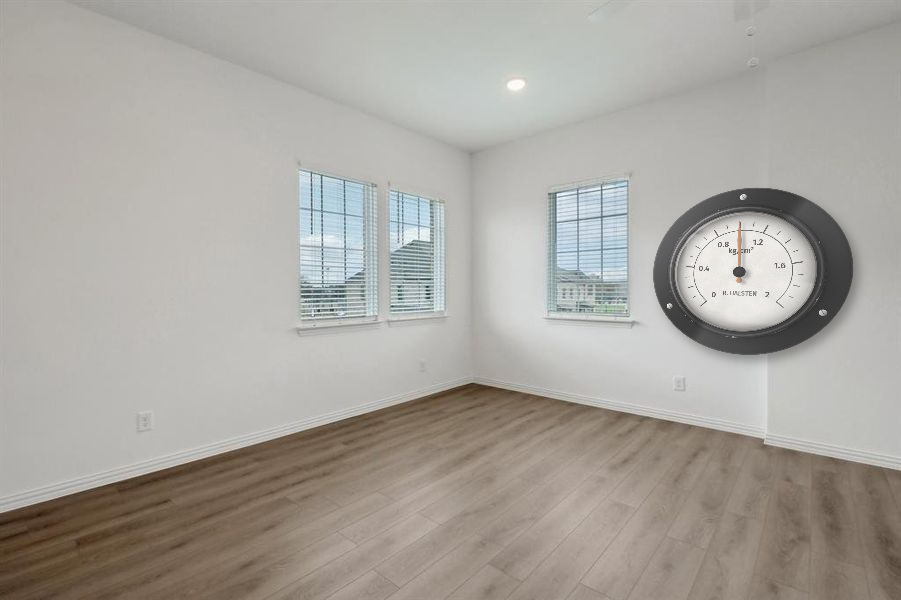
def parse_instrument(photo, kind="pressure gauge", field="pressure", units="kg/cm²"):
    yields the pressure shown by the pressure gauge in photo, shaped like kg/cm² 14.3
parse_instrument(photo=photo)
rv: kg/cm² 1
